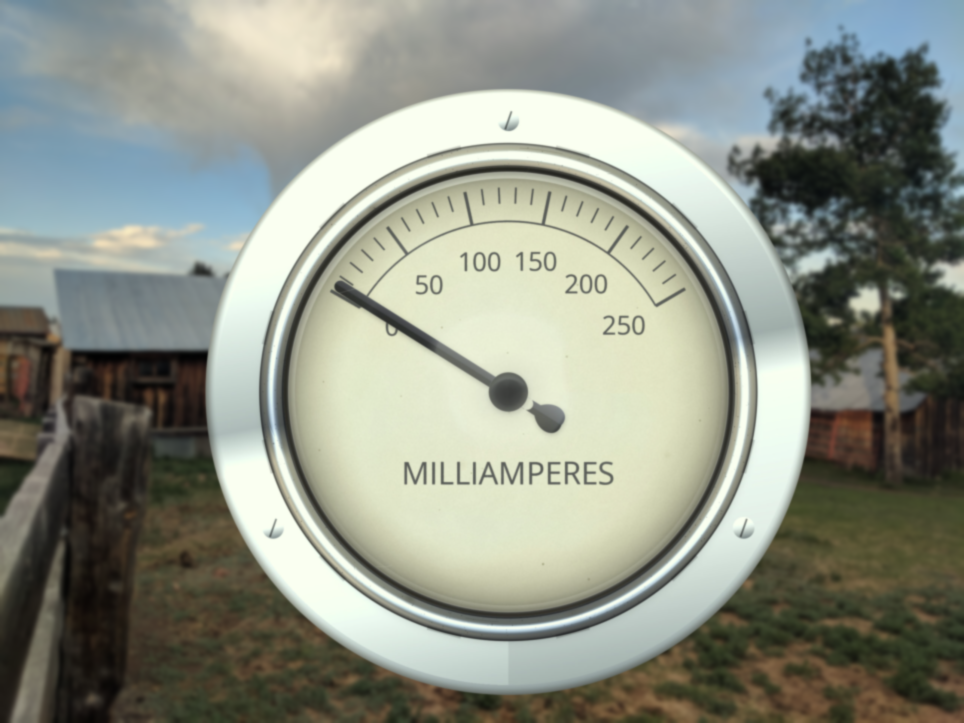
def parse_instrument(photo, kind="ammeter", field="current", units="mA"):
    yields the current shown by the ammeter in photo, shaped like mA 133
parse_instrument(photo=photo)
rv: mA 5
